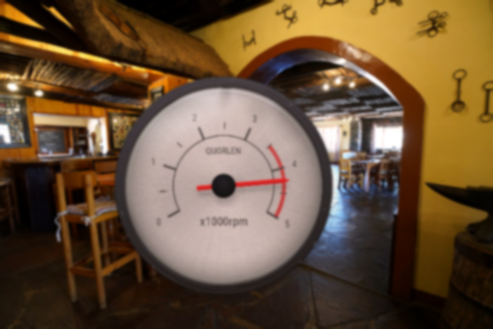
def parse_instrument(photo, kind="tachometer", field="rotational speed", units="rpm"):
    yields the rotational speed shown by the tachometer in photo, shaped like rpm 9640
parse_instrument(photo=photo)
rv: rpm 4250
